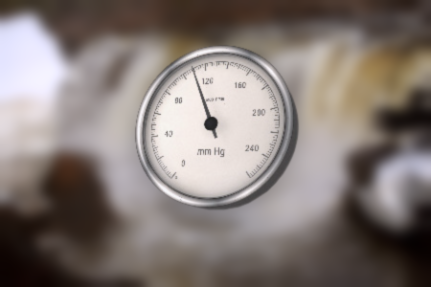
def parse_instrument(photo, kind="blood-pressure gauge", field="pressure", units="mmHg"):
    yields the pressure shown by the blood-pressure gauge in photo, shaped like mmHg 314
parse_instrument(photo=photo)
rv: mmHg 110
